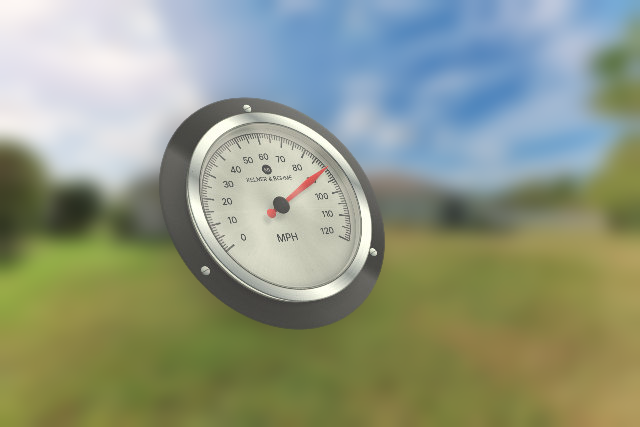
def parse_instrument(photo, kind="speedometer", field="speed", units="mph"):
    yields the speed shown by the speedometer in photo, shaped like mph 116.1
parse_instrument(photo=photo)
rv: mph 90
